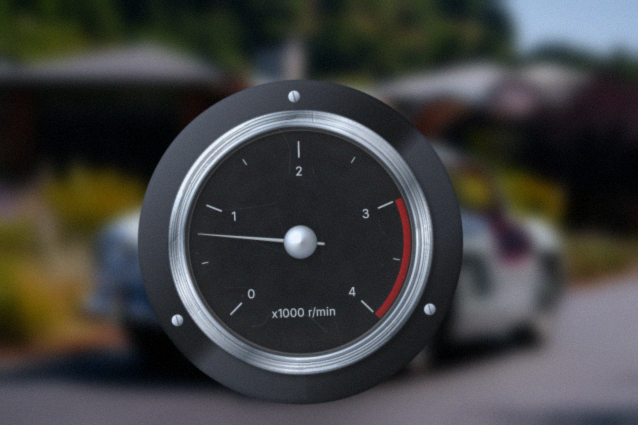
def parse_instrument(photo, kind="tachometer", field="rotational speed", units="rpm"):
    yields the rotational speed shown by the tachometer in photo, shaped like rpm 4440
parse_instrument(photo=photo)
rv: rpm 750
